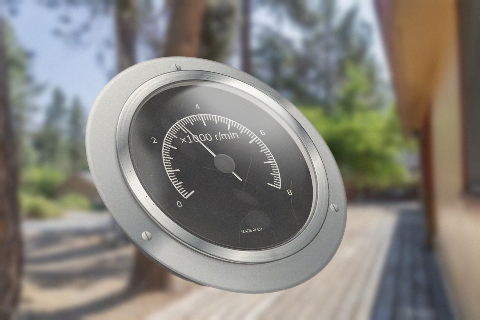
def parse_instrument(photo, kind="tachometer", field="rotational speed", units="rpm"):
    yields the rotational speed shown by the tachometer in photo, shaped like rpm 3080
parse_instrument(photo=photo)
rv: rpm 3000
